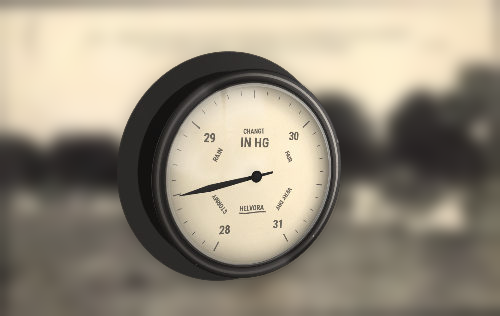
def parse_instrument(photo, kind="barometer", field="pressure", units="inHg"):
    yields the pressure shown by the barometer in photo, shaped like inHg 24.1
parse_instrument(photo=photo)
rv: inHg 28.5
